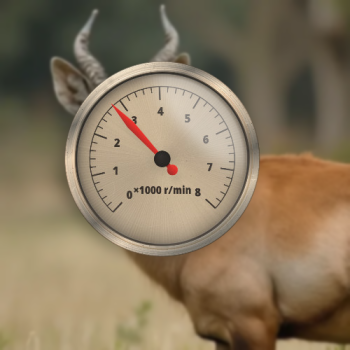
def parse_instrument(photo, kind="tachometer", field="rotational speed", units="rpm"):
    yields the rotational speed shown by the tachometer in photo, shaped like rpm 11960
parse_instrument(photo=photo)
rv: rpm 2800
